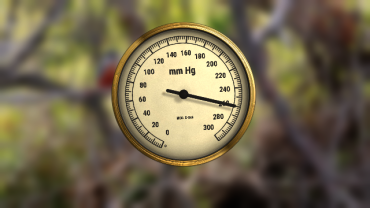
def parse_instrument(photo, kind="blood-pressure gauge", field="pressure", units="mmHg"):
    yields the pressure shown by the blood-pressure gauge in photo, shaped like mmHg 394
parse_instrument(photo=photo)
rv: mmHg 260
